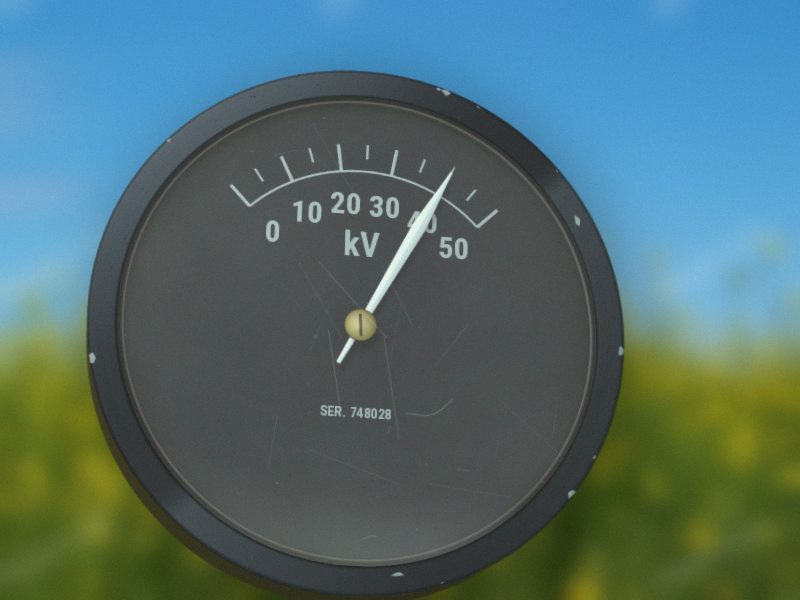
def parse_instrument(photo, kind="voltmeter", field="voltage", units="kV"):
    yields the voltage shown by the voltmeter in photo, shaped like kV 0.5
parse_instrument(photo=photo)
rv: kV 40
